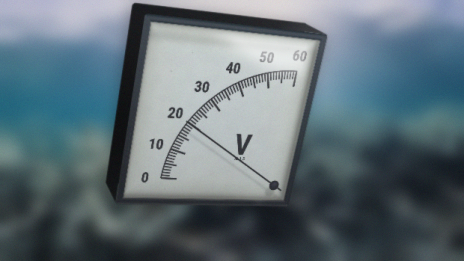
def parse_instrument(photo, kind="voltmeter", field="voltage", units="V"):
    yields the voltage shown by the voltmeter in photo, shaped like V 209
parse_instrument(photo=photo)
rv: V 20
